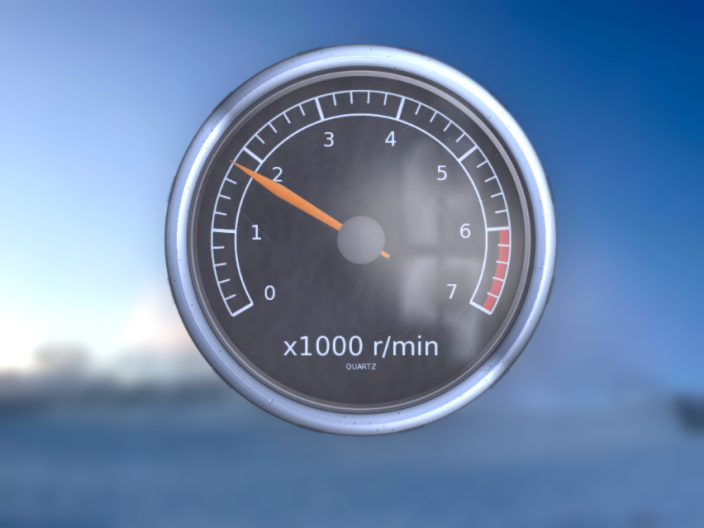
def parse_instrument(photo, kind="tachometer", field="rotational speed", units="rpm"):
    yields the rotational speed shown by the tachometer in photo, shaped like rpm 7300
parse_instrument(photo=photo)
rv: rpm 1800
